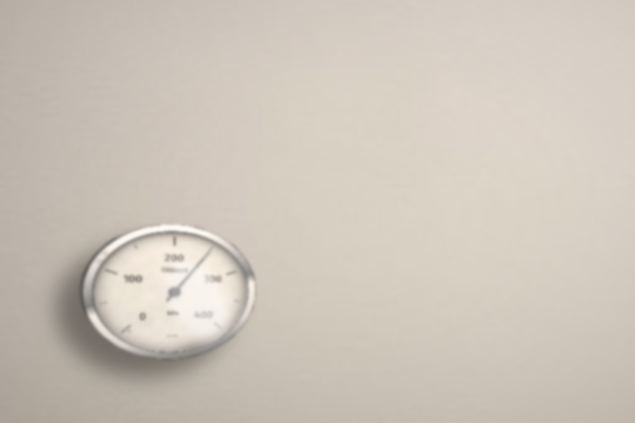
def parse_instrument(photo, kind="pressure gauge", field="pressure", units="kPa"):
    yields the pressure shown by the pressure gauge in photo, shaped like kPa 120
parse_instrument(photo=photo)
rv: kPa 250
